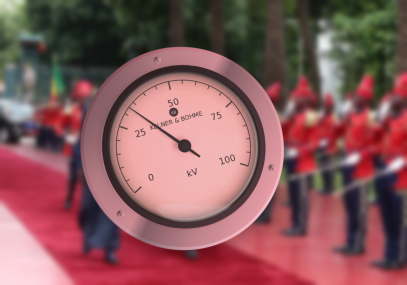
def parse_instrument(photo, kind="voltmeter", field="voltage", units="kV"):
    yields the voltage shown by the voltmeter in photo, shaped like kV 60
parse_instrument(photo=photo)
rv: kV 32.5
